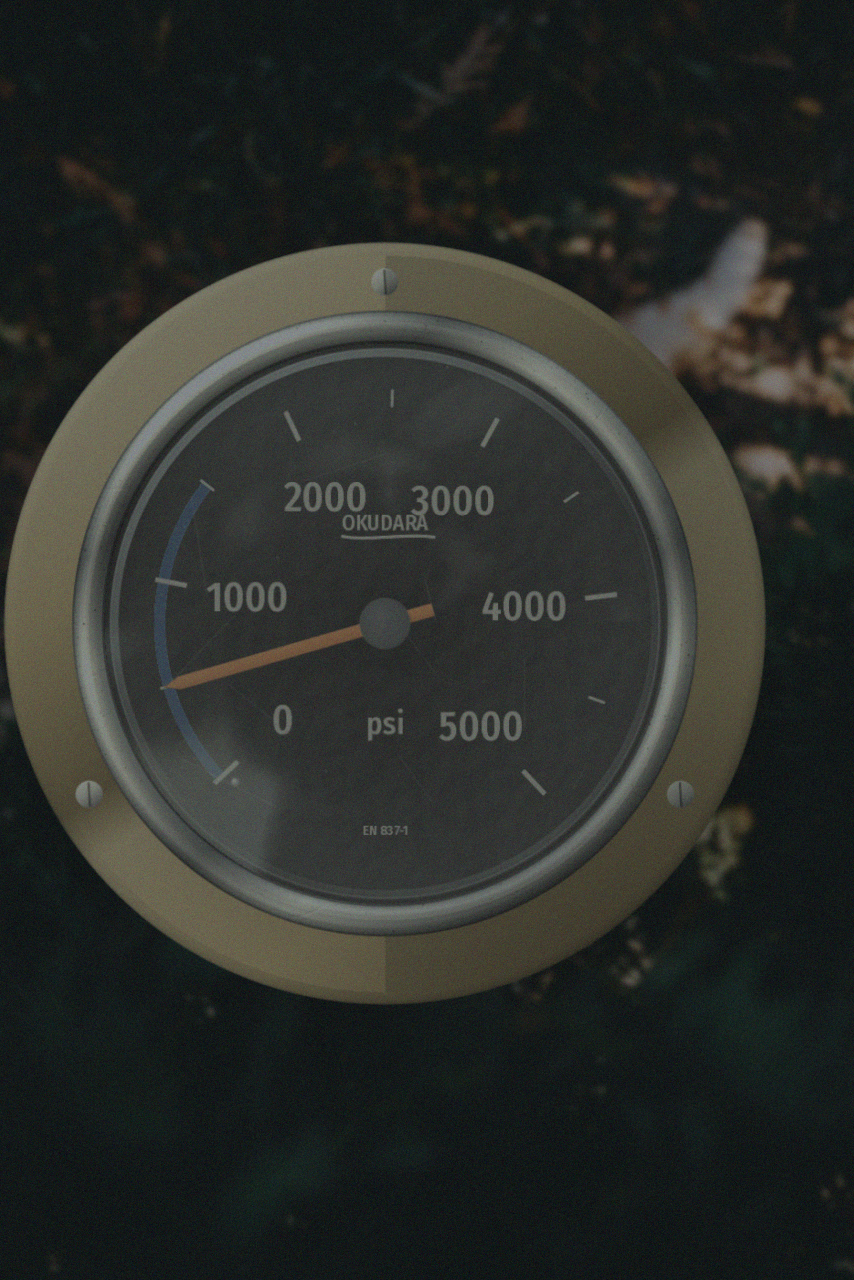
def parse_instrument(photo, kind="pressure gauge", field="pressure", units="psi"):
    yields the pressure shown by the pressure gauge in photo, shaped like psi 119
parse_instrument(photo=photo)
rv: psi 500
